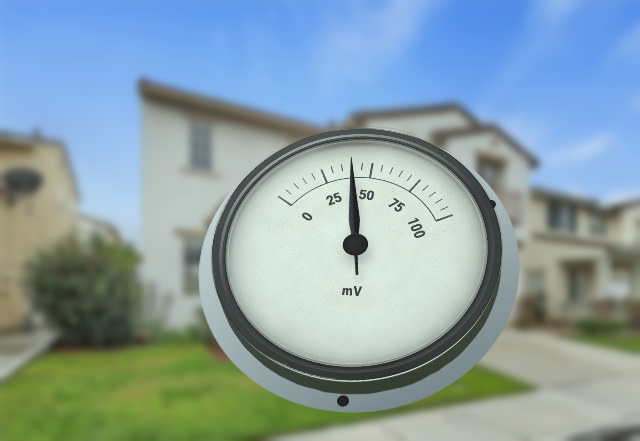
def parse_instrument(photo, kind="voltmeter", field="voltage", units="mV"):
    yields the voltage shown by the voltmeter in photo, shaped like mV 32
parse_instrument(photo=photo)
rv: mV 40
